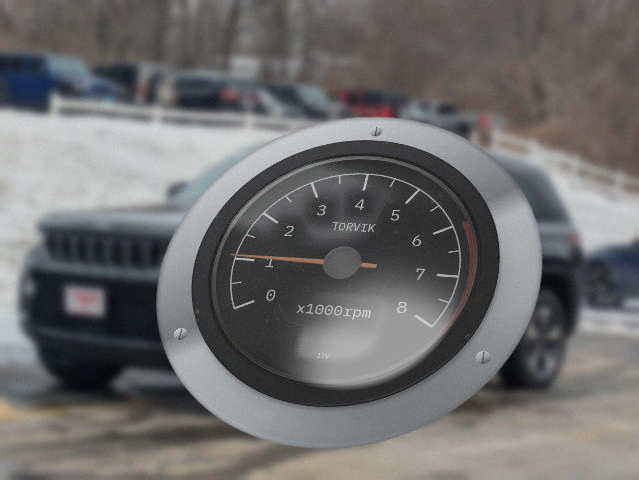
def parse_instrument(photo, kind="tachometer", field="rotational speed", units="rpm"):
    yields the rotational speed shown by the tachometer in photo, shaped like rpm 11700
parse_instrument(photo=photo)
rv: rpm 1000
